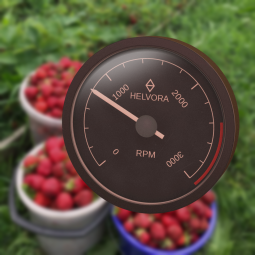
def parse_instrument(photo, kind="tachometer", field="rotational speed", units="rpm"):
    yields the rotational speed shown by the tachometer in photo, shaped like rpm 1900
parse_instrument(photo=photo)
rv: rpm 800
